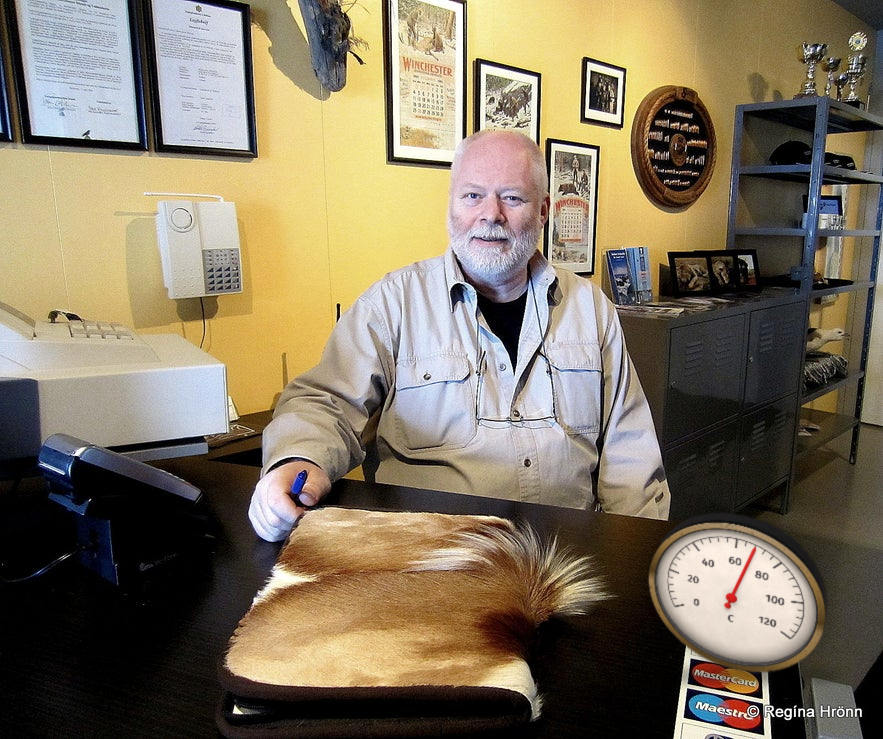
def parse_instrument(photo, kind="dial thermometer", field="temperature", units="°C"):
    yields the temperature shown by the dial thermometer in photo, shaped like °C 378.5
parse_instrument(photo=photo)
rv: °C 68
